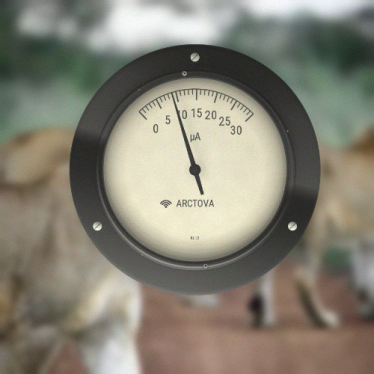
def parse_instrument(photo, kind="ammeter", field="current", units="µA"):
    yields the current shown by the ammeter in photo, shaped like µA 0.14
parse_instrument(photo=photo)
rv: µA 9
